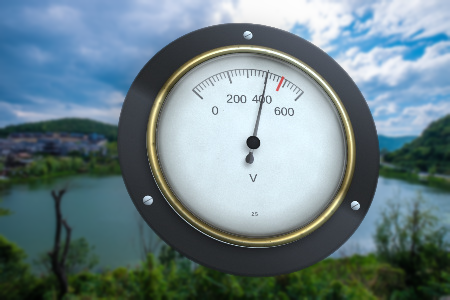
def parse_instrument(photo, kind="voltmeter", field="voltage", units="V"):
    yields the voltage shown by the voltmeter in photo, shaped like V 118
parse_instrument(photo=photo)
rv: V 400
